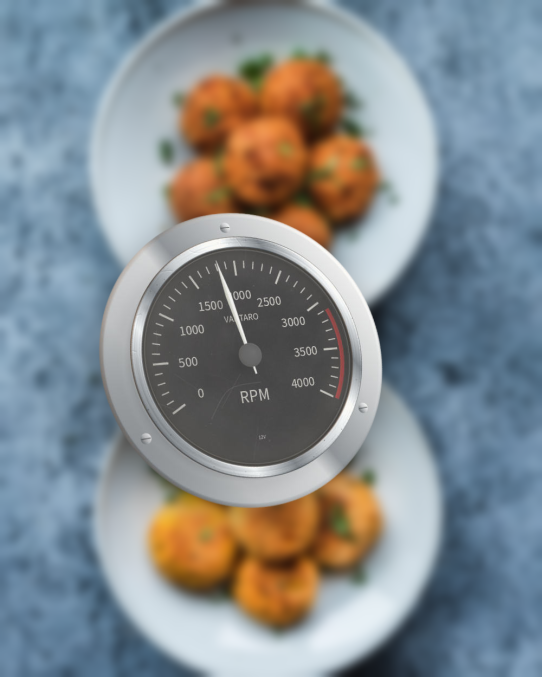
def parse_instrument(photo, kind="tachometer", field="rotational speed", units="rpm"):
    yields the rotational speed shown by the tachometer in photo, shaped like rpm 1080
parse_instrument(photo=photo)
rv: rpm 1800
